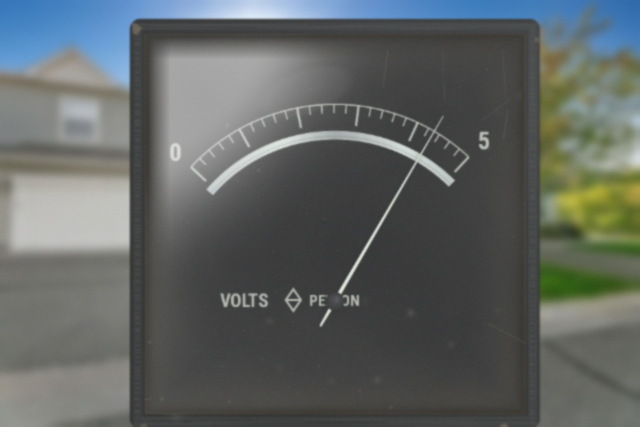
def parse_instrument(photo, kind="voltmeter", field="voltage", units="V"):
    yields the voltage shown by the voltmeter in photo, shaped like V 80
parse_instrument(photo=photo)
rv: V 4.3
